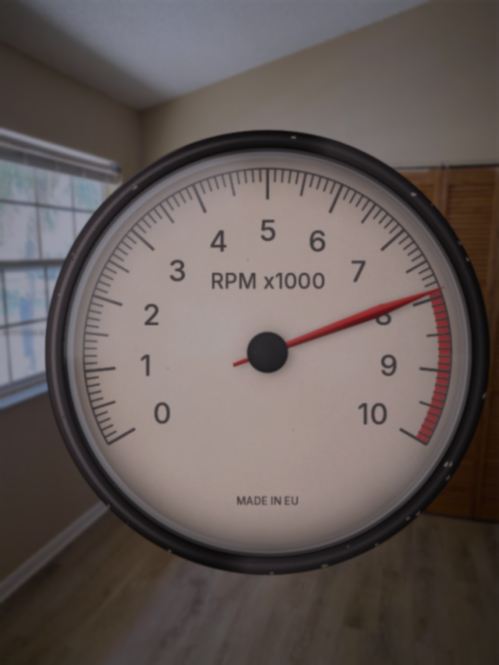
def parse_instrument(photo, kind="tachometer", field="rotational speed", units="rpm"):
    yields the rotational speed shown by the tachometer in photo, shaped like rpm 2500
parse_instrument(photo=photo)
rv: rpm 7900
